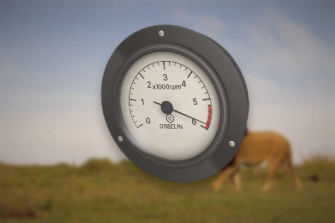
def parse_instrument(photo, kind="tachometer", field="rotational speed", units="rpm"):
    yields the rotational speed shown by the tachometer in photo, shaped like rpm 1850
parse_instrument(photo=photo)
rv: rpm 5800
